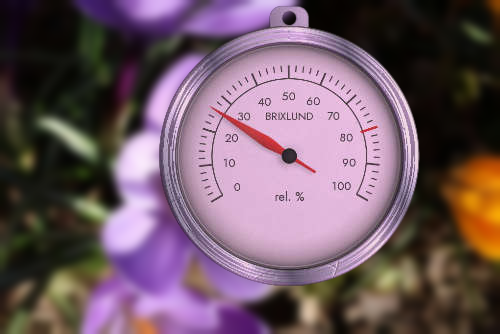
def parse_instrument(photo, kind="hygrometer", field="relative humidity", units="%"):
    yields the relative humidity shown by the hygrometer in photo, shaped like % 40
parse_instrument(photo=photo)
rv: % 26
